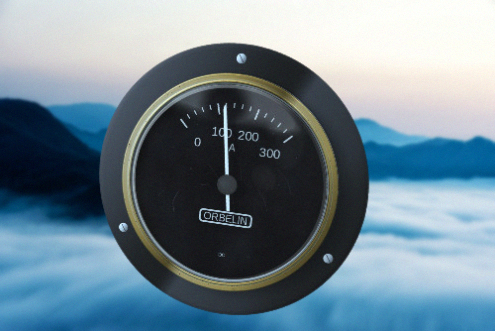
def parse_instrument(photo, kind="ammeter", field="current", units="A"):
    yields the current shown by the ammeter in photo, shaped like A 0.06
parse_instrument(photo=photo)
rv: A 120
